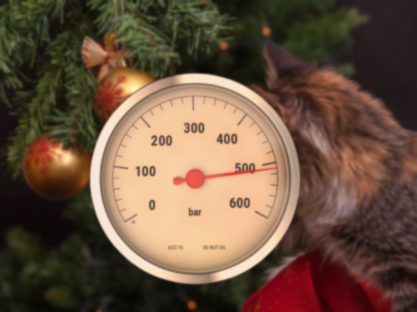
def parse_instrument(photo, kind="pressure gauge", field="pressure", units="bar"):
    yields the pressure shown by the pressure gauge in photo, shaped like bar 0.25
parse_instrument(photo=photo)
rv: bar 510
